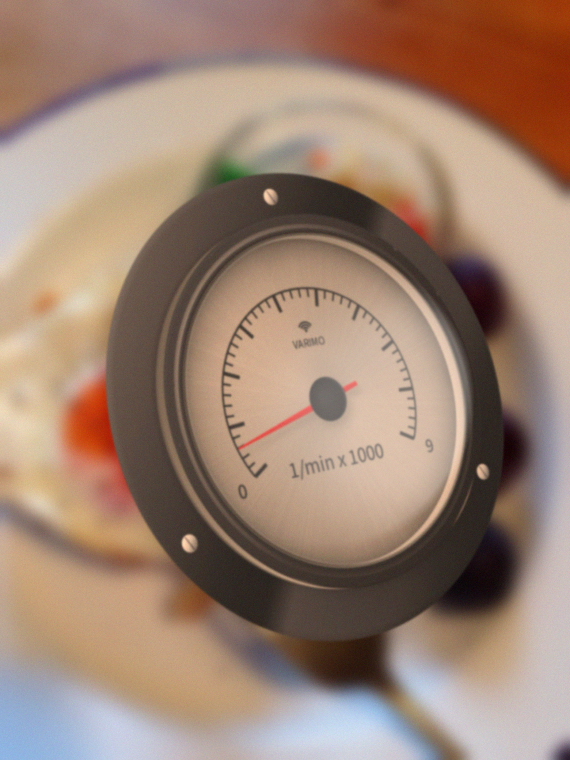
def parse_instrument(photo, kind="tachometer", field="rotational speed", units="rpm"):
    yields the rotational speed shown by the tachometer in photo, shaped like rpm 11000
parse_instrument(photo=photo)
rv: rpm 600
